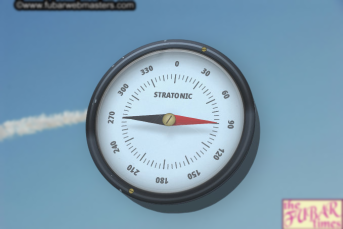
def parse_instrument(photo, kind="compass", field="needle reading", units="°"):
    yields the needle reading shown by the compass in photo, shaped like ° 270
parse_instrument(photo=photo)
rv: ° 90
